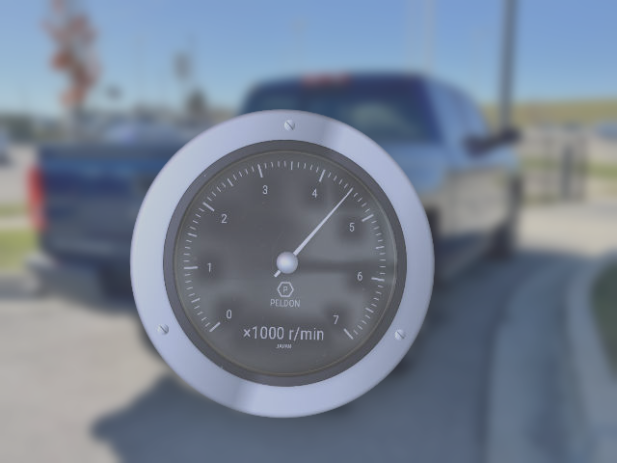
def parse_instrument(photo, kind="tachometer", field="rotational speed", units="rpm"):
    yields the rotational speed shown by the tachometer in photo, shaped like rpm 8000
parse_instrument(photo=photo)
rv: rpm 4500
